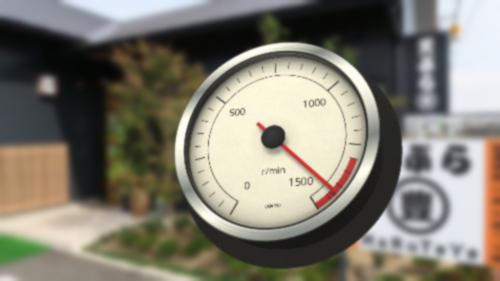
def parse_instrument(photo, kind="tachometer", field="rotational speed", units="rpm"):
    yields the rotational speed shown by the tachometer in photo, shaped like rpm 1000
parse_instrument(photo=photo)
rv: rpm 1425
